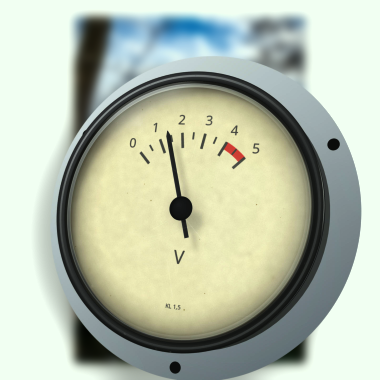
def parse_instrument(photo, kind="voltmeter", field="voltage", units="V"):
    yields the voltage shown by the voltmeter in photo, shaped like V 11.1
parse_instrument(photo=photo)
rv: V 1.5
